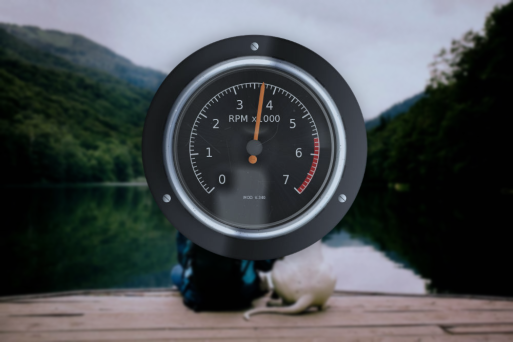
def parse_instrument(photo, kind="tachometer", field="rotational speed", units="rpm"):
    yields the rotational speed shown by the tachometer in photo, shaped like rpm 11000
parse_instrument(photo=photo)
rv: rpm 3700
